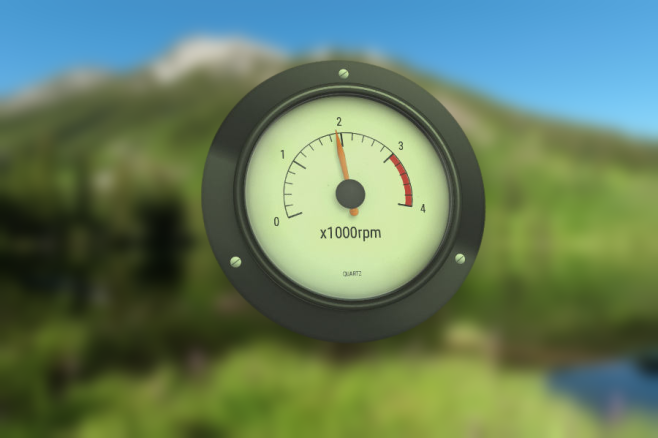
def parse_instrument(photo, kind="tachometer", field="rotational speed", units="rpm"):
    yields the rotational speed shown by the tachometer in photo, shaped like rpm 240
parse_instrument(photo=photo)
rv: rpm 1900
